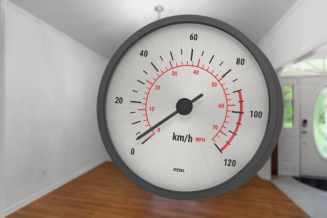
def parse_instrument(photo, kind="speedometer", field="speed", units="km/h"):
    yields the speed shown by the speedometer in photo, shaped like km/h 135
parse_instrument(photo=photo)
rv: km/h 2.5
